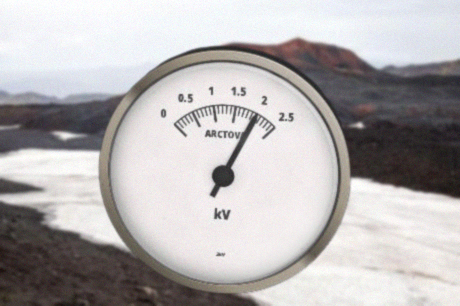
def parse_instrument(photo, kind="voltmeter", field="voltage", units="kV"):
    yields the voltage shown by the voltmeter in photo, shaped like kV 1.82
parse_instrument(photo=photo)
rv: kV 2
